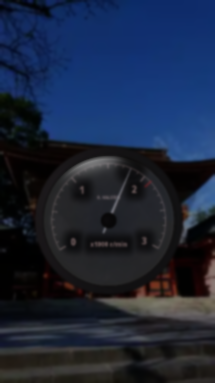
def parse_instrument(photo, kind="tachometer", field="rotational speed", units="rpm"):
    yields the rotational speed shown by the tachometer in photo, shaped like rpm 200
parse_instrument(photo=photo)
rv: rpm 1800
